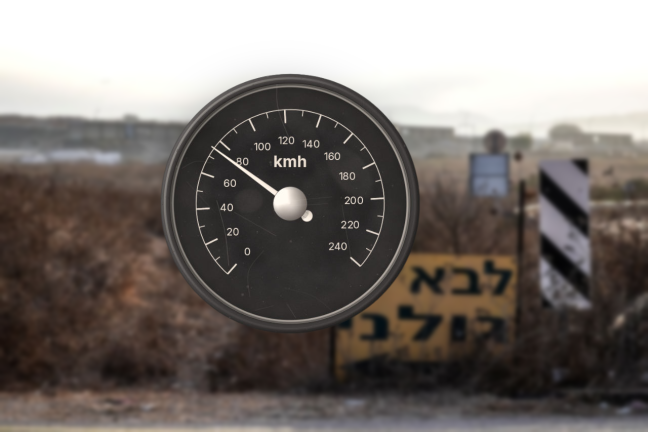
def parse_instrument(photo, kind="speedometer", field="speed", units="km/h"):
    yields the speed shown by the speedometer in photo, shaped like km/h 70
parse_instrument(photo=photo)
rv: km/h 75
